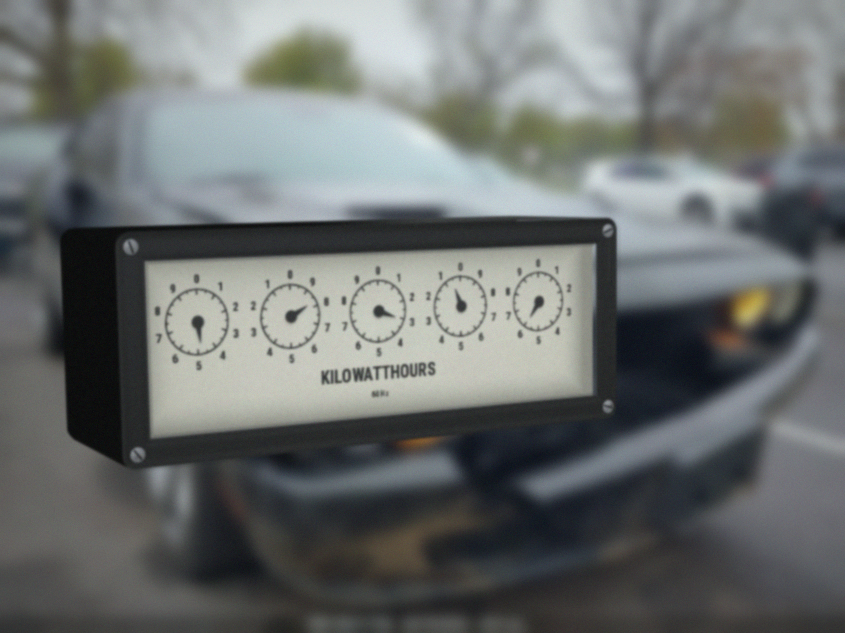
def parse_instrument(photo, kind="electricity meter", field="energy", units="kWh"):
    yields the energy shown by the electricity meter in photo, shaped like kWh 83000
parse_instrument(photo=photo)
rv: kWh 48306
